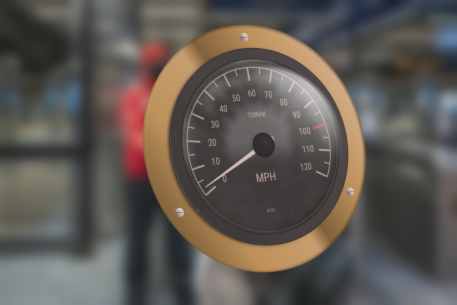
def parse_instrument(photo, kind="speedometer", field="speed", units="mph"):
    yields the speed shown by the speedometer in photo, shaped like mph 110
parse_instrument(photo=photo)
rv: mph 2.5
